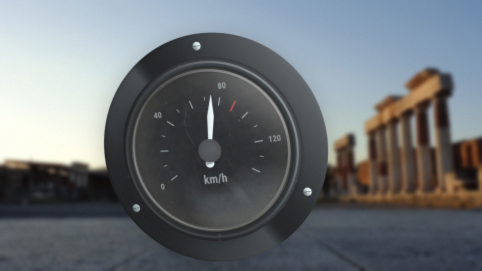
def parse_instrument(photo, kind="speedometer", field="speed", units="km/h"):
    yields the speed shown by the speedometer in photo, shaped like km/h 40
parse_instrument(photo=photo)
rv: km/h 75
